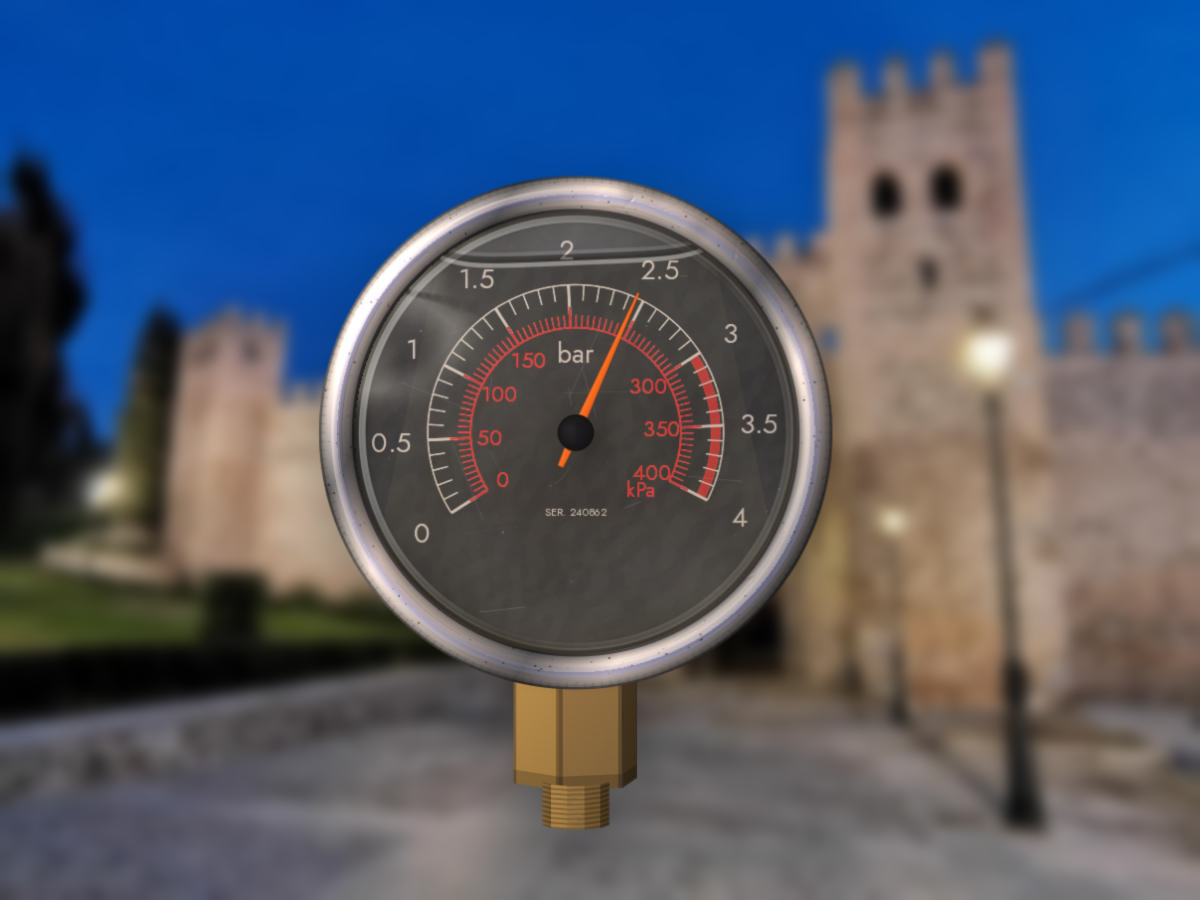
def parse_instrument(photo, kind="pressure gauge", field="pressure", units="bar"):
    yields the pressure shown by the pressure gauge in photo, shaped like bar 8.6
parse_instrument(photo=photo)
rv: bar 2.45
